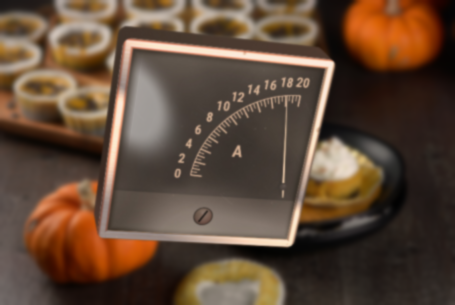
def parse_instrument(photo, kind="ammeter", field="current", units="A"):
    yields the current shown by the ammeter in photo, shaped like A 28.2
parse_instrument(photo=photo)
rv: A 18
